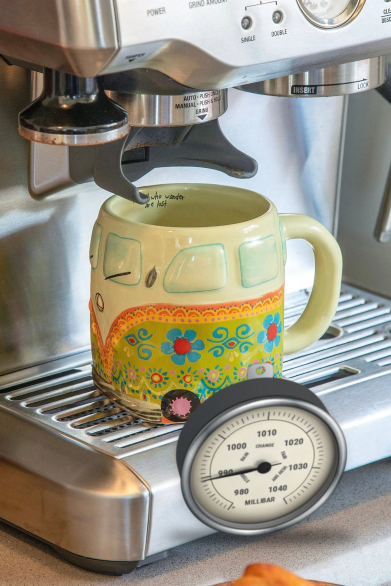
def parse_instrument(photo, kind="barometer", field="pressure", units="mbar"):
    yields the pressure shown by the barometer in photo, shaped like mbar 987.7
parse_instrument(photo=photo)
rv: mbar 990
